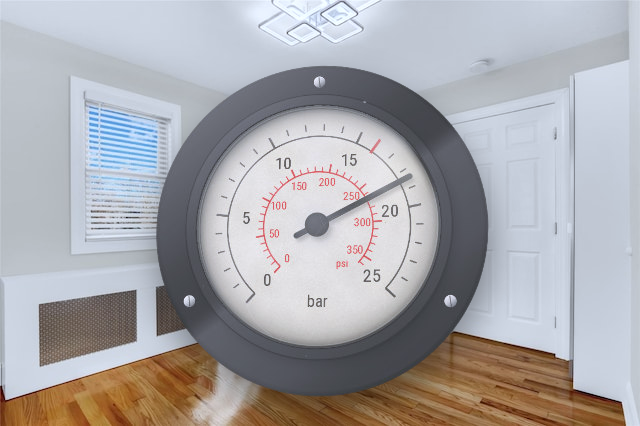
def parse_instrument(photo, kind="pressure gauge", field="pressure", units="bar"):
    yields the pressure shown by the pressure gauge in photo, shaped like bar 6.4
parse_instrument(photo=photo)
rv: bar 18.5
